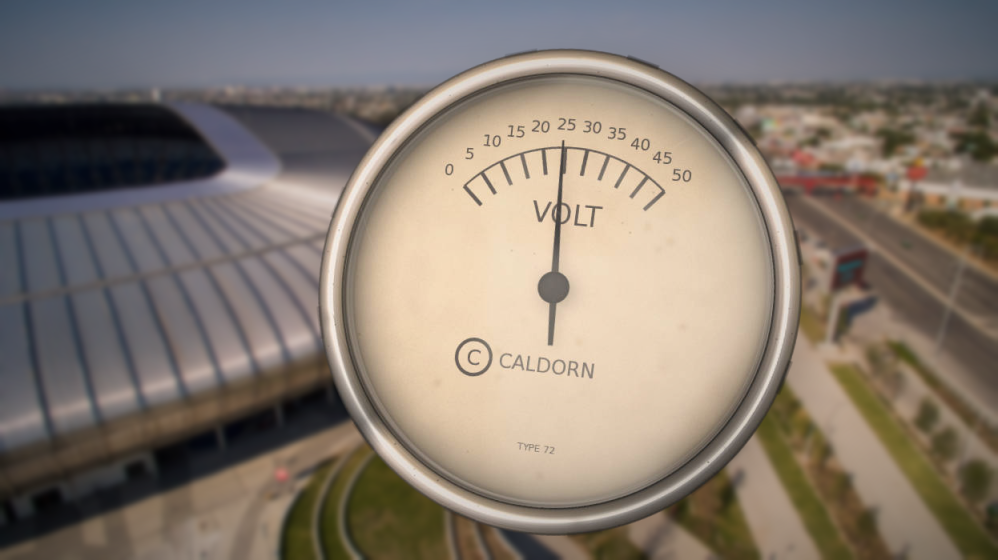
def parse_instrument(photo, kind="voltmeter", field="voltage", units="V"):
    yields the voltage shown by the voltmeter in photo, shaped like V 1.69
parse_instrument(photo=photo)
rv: V 25
